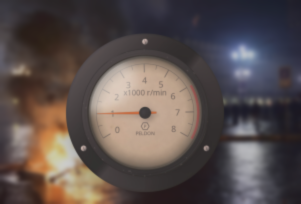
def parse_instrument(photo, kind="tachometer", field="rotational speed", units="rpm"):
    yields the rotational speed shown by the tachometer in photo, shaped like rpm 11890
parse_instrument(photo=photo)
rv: rpm 1000
